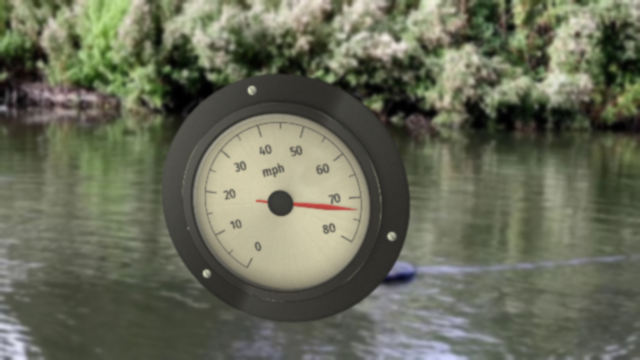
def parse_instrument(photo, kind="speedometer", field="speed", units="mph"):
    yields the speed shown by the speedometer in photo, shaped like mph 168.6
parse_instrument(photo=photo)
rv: mph 72.5
